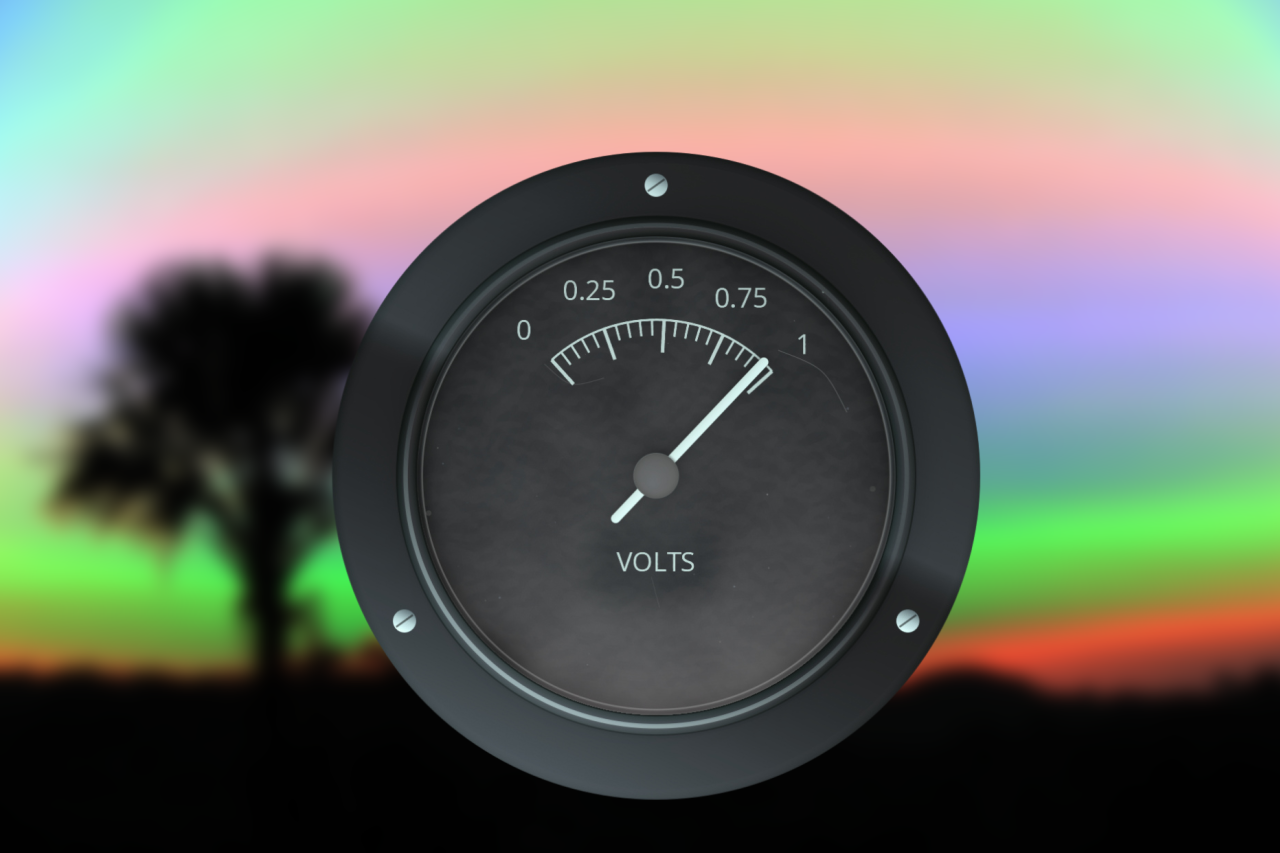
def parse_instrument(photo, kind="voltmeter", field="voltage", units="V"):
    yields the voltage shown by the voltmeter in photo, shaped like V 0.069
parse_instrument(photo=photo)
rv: V 0.95
